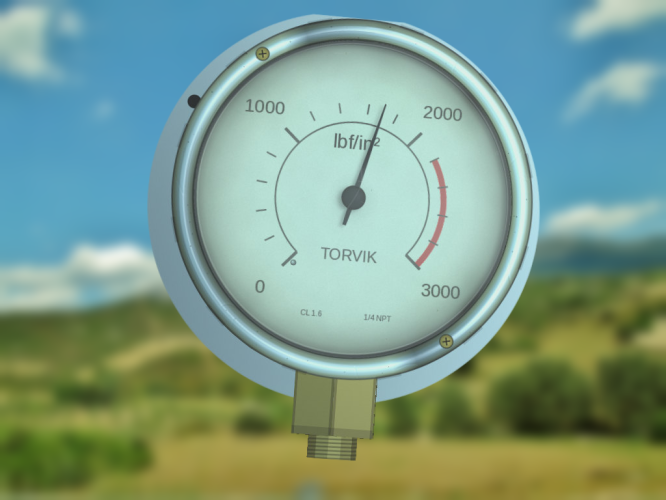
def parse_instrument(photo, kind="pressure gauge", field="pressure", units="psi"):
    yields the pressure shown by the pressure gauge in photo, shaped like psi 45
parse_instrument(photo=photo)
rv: psi 1700
